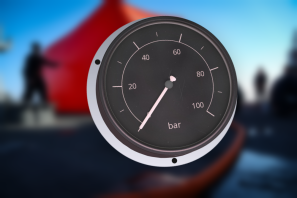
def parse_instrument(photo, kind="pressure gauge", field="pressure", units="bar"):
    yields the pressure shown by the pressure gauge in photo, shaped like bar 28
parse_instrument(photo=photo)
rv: bar 0
